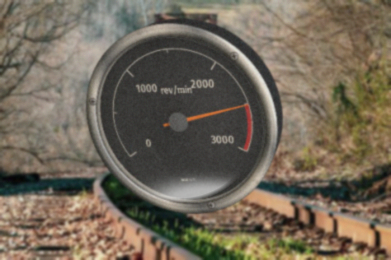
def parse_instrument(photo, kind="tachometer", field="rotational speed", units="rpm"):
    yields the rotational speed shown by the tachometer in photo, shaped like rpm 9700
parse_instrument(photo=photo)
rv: rpm 2500
